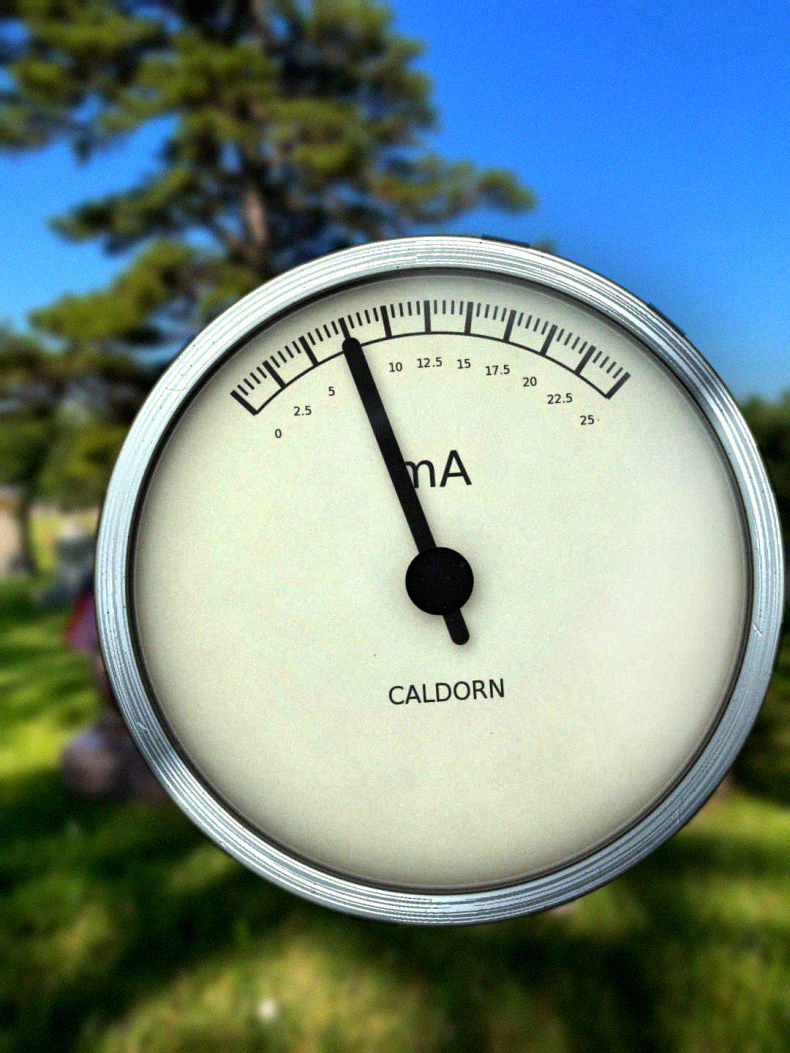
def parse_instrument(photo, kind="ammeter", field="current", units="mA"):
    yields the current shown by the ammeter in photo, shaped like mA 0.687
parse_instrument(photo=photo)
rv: mA 7.5
